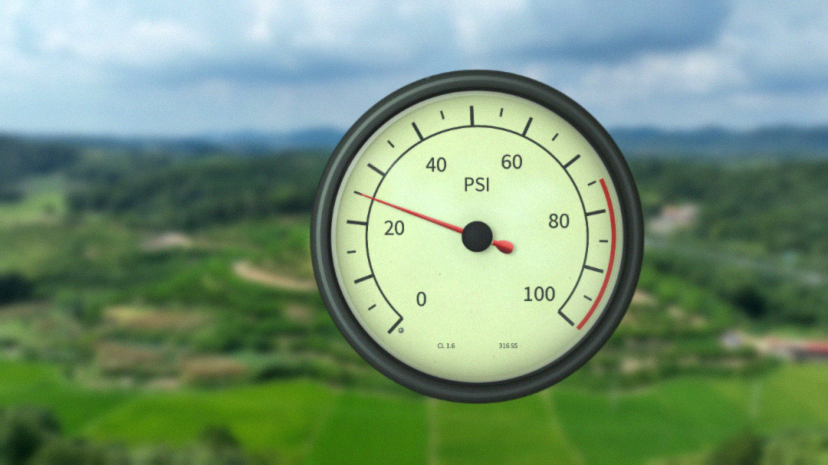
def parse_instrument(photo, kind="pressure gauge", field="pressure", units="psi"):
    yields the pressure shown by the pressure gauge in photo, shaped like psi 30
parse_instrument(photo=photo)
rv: psi 25
